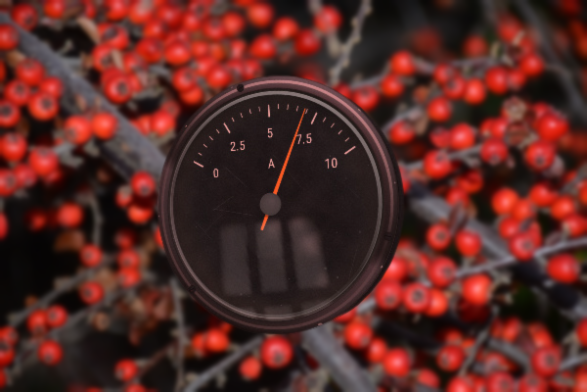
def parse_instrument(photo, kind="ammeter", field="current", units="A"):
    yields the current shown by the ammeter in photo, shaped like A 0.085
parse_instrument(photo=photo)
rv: A 7
